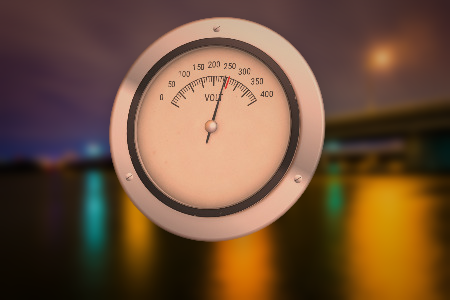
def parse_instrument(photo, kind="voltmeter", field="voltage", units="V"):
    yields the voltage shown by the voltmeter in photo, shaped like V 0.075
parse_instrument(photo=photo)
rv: V 250
